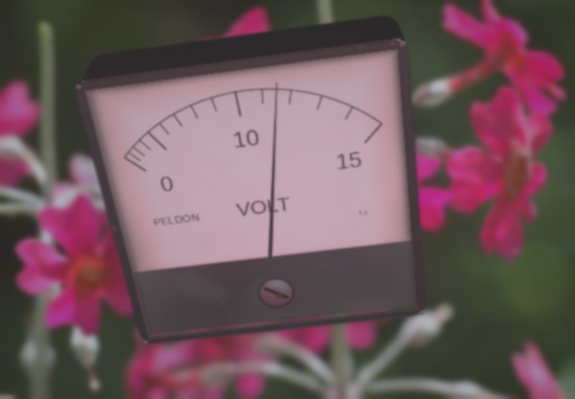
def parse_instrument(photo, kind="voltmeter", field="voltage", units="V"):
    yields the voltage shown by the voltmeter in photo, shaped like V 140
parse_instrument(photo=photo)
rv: V 11.5
